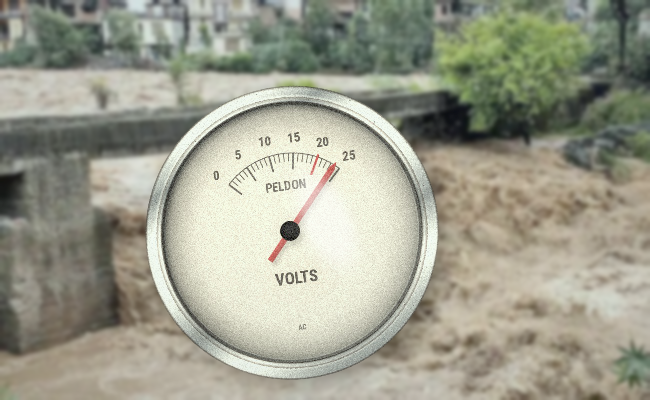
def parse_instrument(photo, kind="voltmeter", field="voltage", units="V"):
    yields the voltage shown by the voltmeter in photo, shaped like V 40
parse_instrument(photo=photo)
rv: V 24
